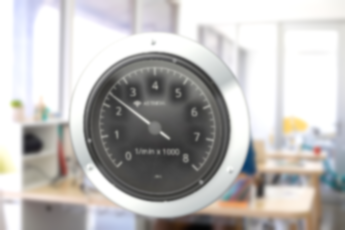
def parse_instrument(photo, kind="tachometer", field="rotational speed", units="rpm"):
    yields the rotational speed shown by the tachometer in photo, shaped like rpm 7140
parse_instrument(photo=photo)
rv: rpm 2400
